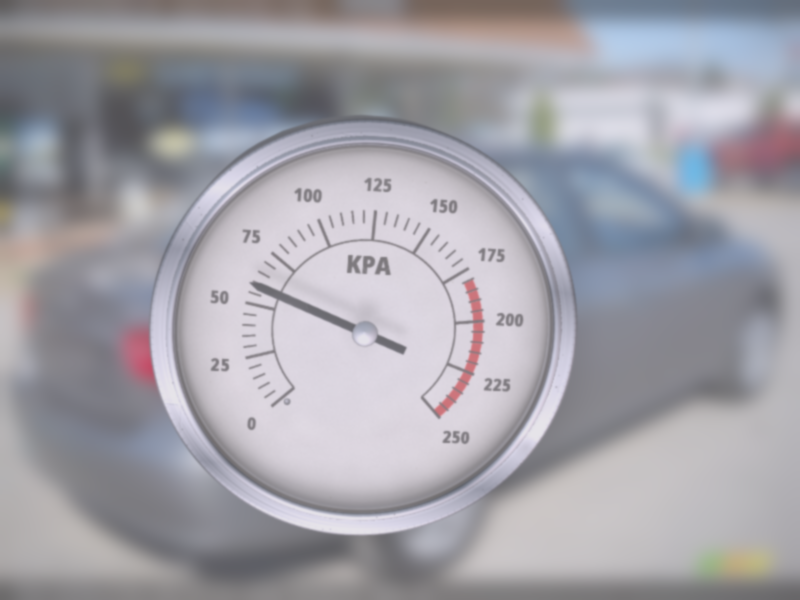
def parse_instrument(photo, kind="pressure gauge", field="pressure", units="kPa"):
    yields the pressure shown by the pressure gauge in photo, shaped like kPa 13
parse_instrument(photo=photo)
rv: kPa 60
